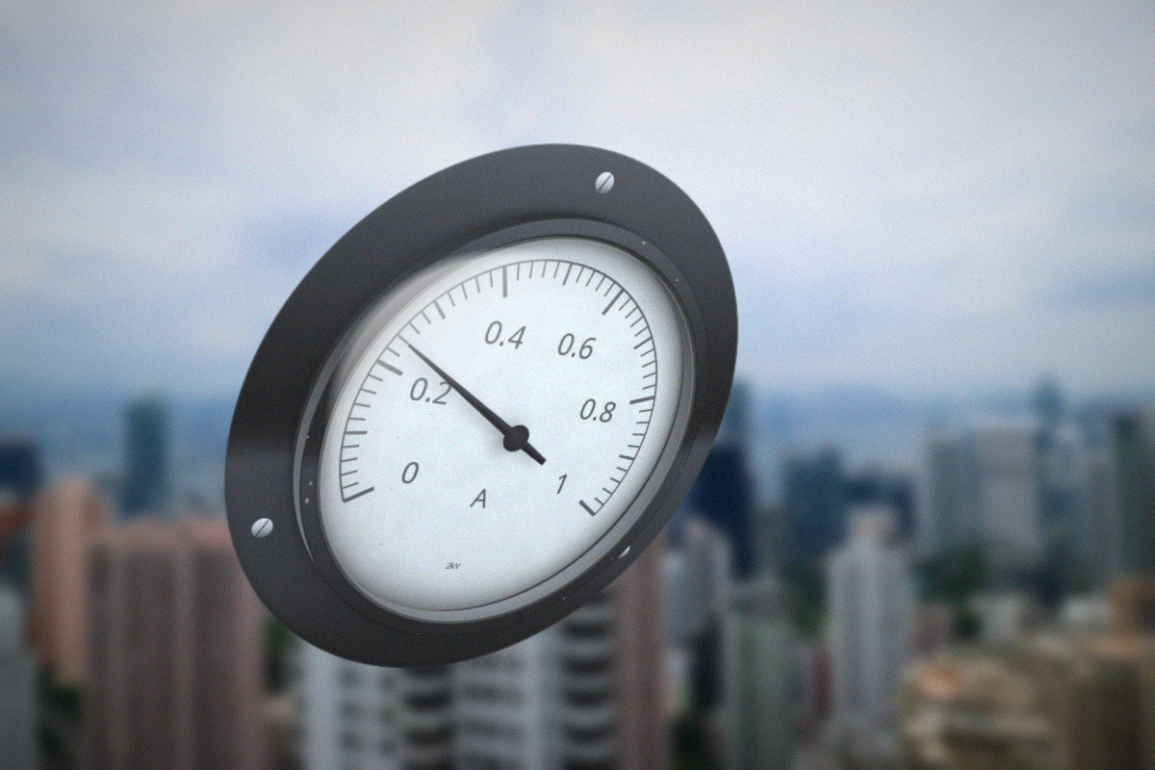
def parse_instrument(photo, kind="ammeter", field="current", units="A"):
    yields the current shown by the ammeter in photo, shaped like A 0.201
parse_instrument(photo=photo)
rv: A 0.24
